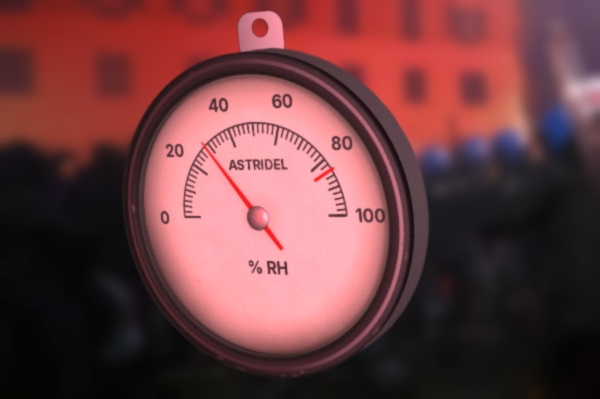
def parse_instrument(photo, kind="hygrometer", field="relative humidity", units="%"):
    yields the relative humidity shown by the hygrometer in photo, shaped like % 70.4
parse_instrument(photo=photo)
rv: % 30
